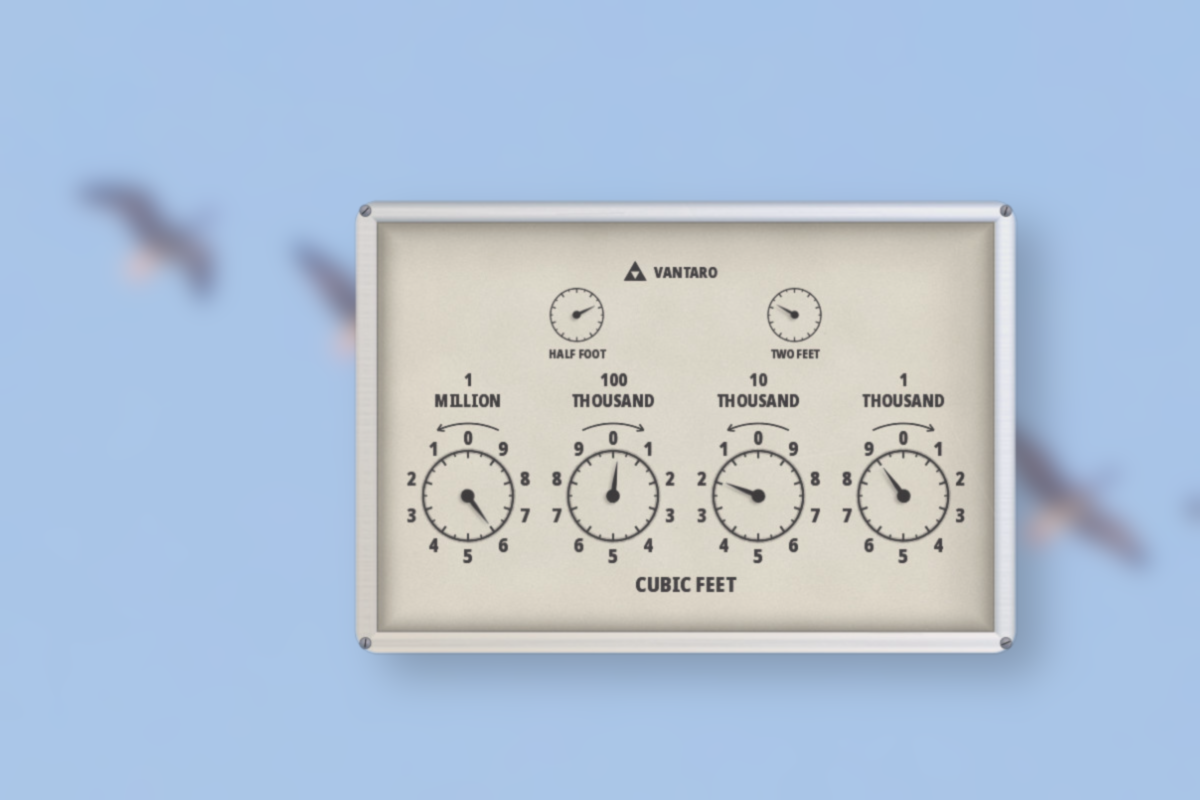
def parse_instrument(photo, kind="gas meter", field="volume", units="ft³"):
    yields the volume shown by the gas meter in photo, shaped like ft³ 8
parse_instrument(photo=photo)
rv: ft³ 601900
